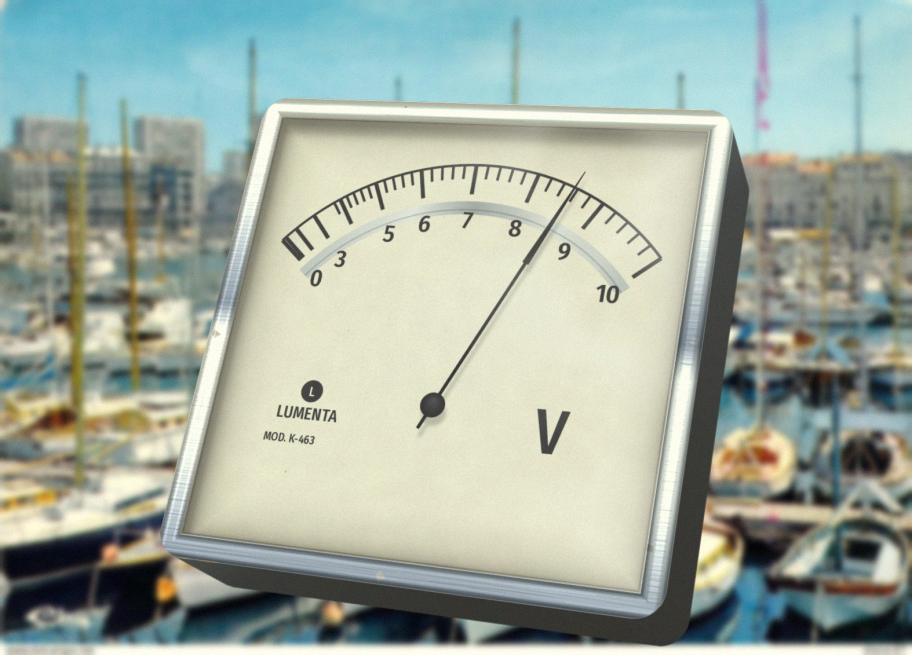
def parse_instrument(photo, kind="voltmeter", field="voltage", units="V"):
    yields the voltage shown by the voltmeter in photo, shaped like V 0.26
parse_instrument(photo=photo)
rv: V 8.6
